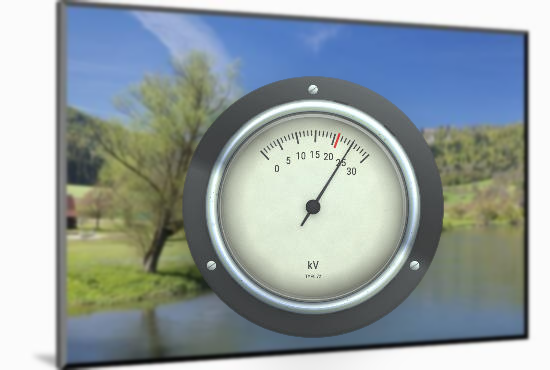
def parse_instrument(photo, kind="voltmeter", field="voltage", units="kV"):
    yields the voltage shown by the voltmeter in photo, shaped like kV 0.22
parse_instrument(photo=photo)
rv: kV 25
